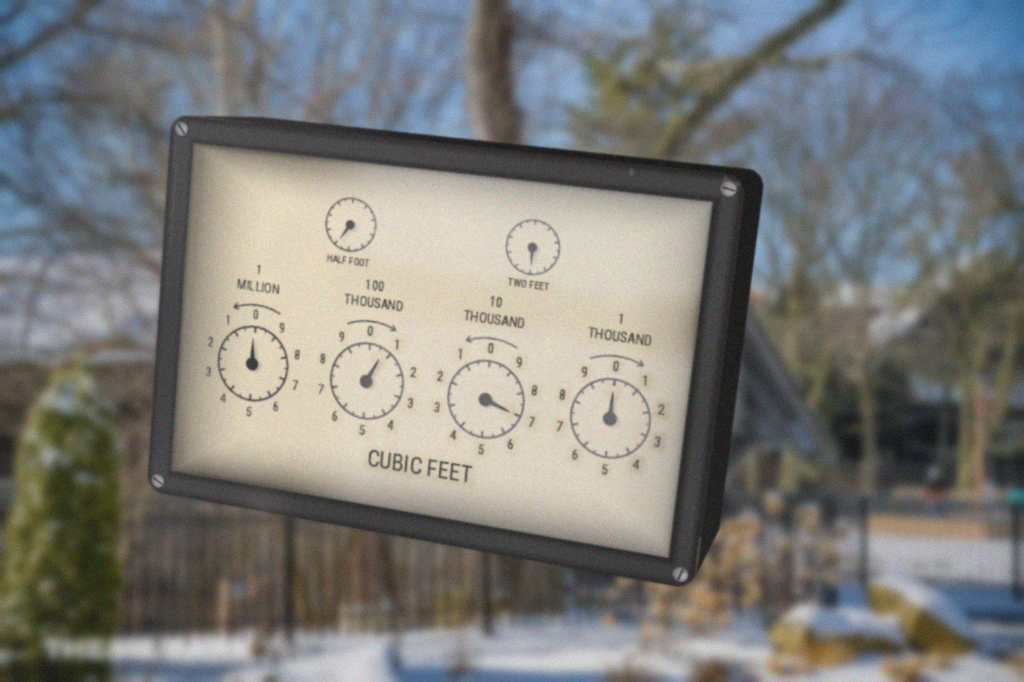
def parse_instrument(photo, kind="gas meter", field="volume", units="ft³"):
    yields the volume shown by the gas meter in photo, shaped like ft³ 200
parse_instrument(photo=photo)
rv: ft³ 7000
